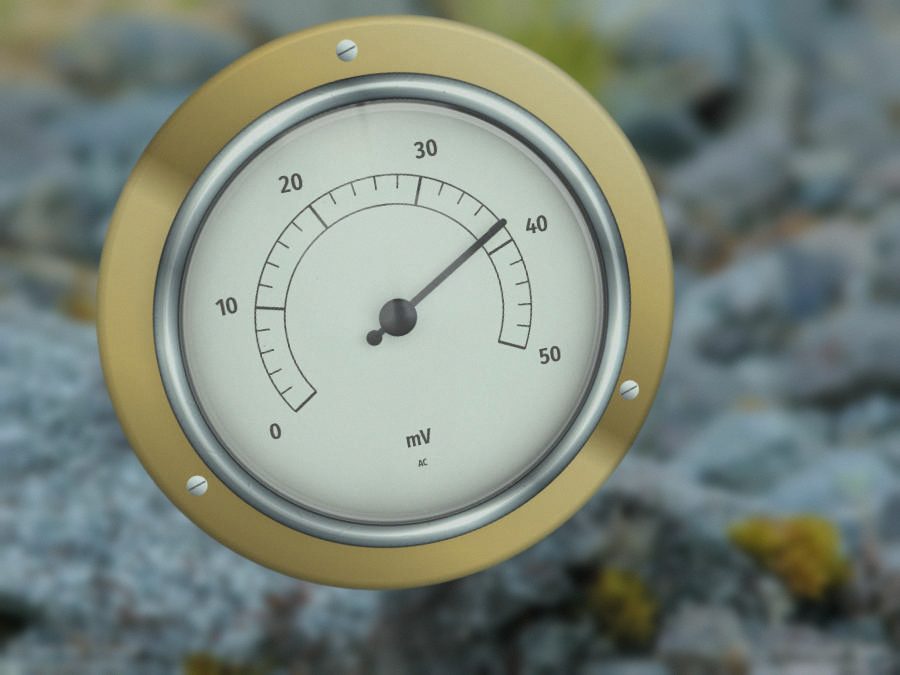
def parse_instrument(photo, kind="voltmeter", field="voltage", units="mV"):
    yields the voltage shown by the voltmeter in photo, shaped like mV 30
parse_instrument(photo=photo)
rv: mV 38
